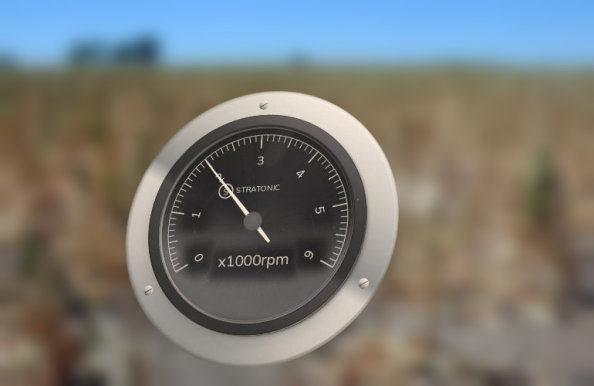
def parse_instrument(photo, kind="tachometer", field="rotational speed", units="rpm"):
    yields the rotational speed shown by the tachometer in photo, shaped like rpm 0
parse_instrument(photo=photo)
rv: rpm 2000
